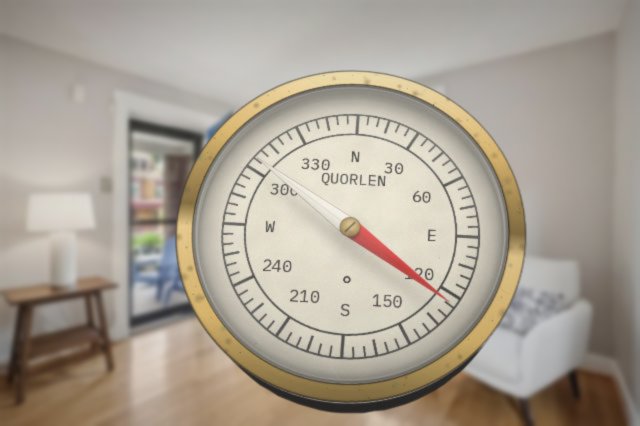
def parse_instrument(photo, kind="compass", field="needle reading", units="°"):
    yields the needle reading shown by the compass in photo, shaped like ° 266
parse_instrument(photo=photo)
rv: ° 125
